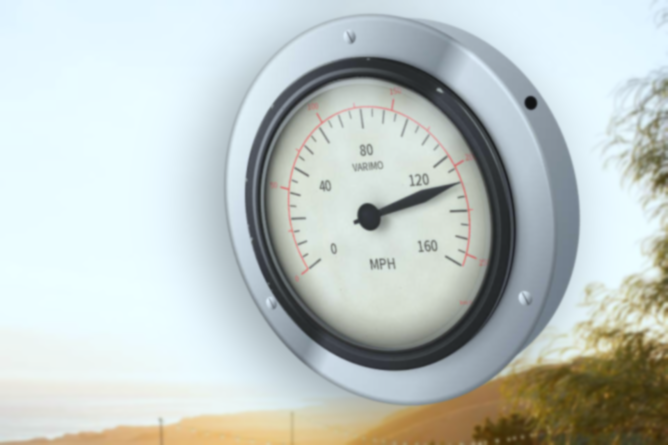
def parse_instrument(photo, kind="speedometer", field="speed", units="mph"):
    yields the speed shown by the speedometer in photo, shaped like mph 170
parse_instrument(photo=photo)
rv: mph 130
